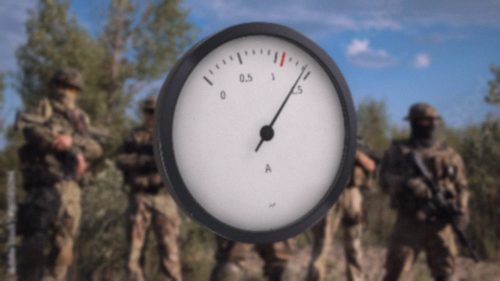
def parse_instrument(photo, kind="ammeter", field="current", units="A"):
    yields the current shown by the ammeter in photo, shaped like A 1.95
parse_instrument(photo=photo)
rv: A 1.4
